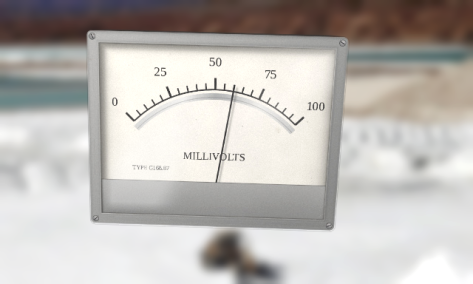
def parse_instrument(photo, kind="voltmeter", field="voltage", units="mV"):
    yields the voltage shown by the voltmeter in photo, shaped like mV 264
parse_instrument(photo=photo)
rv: mV 60
